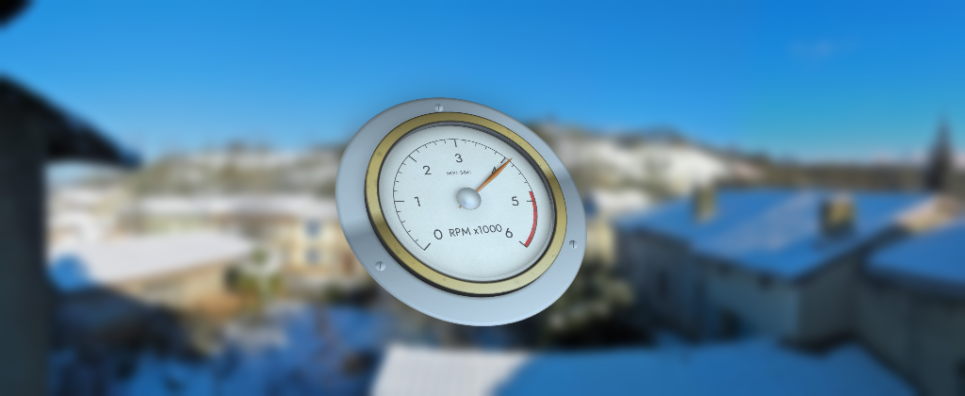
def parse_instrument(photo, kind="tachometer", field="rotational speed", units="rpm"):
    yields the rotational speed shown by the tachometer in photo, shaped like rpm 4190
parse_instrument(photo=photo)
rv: rpm 4100
